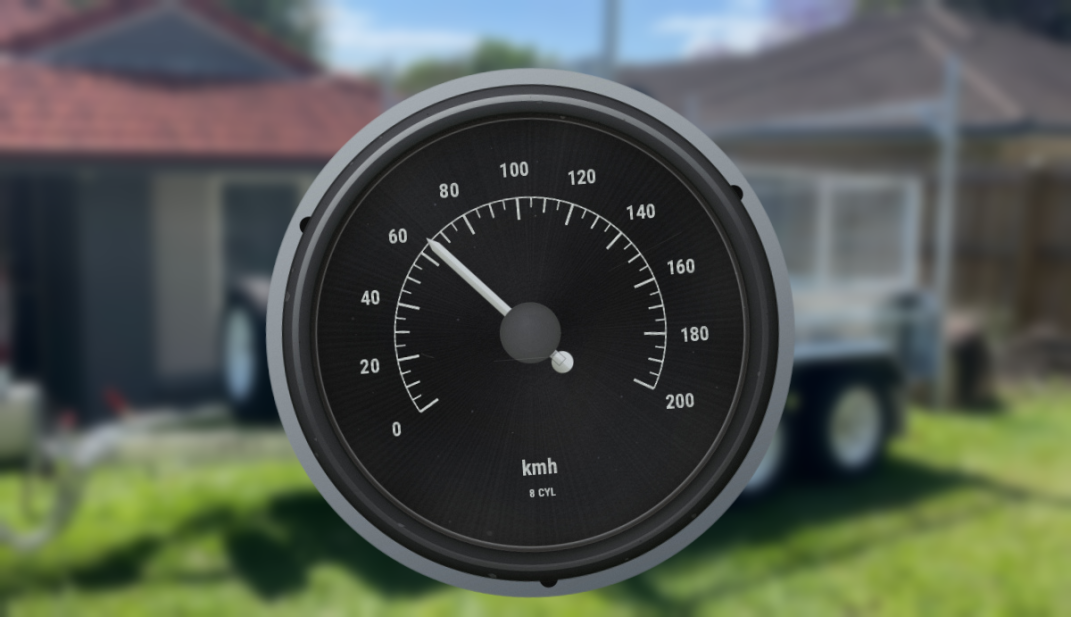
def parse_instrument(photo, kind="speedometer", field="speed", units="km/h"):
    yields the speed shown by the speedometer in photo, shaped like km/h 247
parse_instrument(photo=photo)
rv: km/h 65
